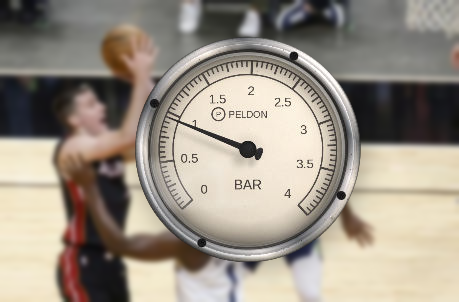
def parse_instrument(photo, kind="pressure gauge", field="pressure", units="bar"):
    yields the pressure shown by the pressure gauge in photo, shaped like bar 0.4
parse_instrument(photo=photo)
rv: bar 0.95
